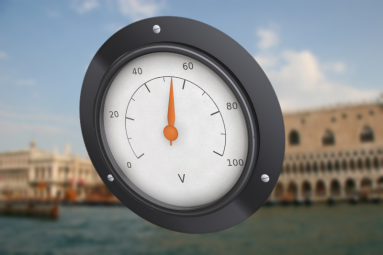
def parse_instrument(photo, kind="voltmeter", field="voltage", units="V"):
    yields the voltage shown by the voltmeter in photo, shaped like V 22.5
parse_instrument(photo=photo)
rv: V 55
